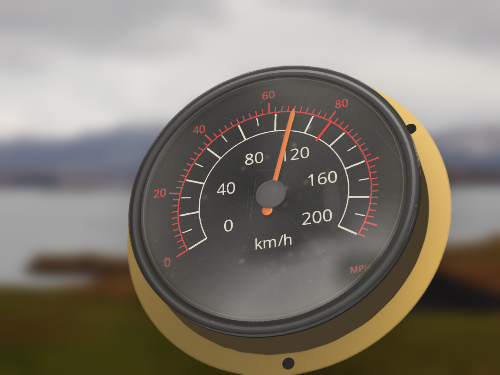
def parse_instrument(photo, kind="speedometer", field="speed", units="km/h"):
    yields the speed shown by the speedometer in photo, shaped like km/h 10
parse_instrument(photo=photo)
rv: km/h 110
